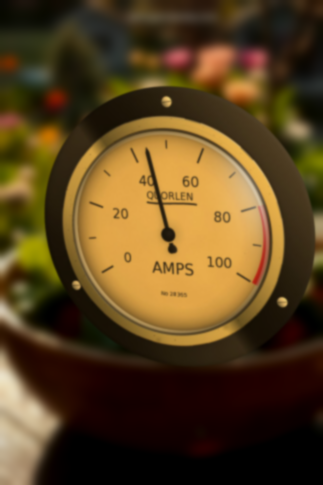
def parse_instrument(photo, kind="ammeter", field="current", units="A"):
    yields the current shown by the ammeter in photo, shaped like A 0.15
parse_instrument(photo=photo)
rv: A 45
